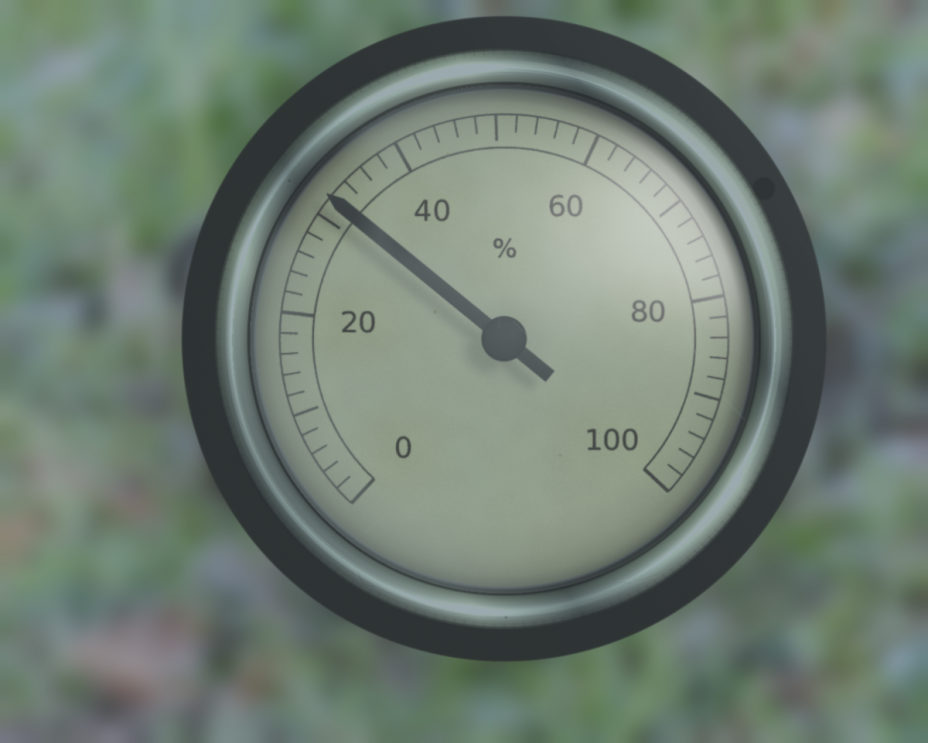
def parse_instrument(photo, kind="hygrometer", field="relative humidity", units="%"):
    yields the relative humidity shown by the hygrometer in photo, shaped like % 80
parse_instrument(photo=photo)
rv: % 32
